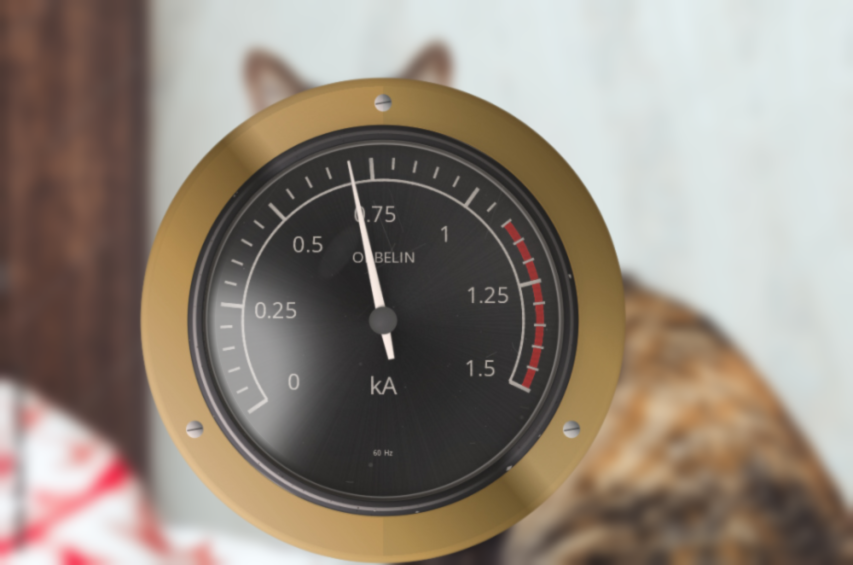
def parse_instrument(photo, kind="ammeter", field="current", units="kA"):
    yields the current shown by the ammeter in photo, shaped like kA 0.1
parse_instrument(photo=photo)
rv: kA 0.7
